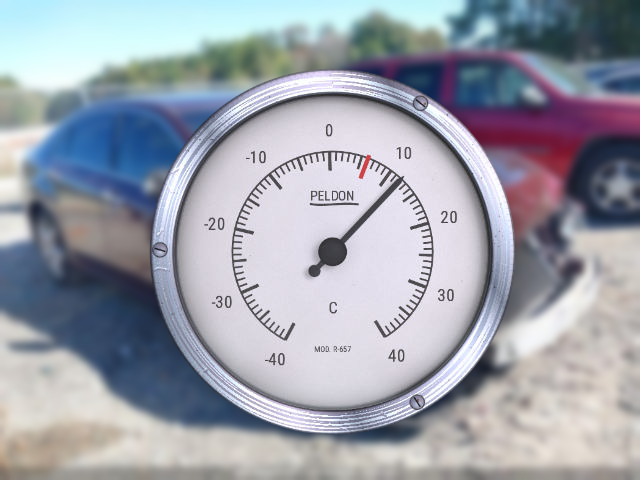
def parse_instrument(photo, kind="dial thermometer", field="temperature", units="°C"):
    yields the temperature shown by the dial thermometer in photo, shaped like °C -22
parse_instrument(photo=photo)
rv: °C 12
